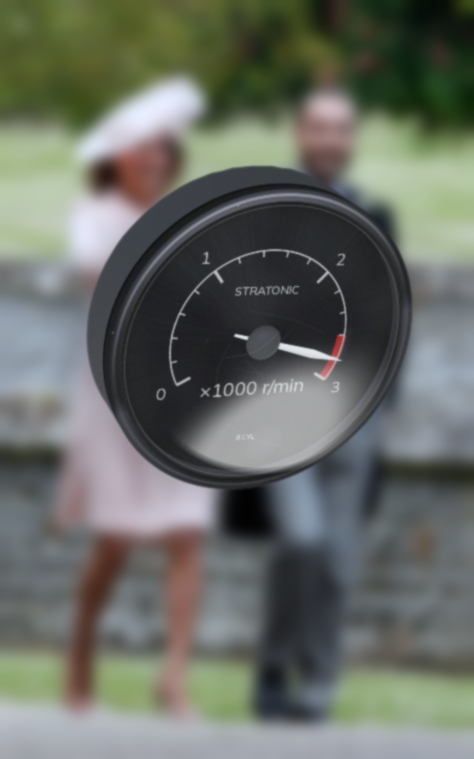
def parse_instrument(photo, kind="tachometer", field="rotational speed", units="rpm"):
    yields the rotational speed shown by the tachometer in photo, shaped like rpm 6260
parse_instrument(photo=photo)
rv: rpm 2800
